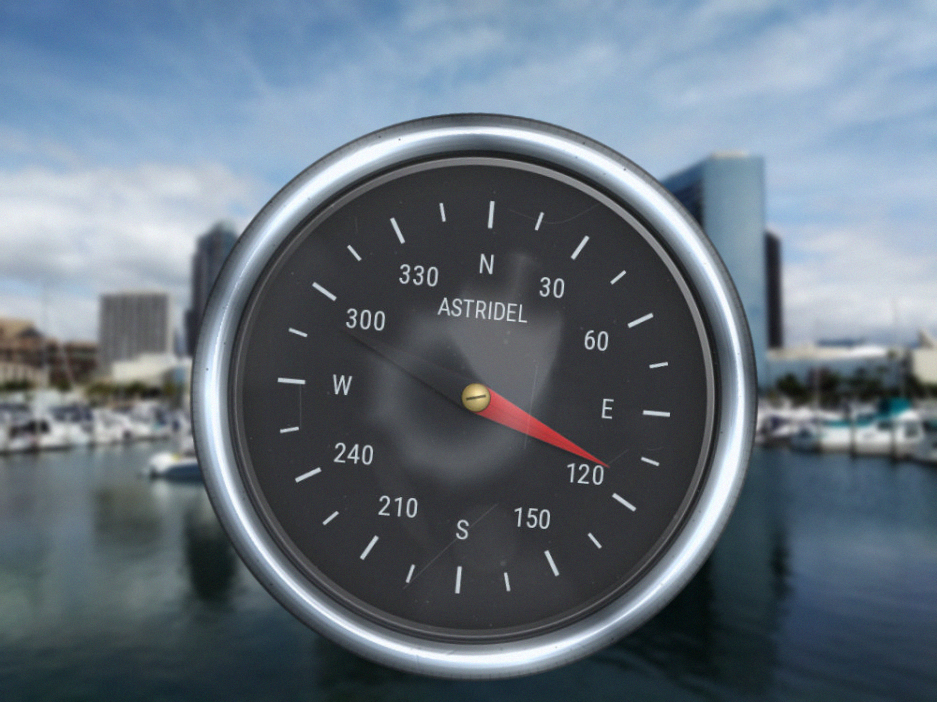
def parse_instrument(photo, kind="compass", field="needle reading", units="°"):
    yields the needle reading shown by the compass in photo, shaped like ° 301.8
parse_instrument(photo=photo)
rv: ° 112.5
